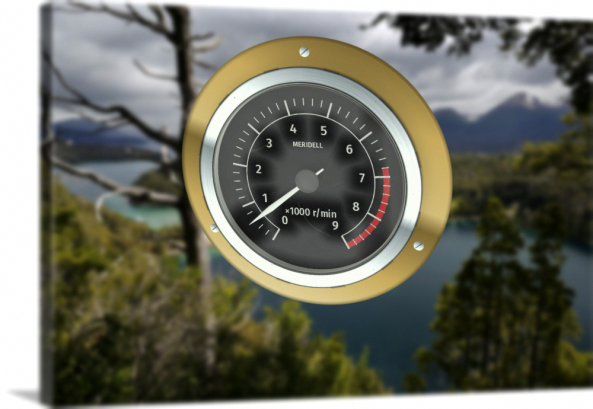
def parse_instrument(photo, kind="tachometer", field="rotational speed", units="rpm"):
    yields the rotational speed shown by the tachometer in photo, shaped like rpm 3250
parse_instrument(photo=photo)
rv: rpm 600
